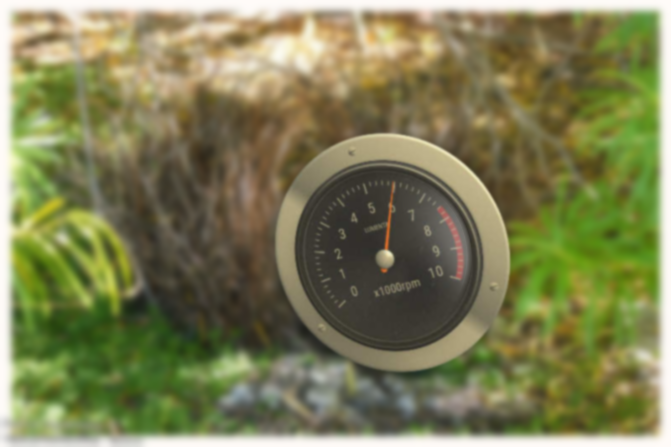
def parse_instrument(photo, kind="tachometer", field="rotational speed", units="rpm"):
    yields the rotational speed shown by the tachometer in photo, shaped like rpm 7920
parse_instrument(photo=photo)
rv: rpm 6000
